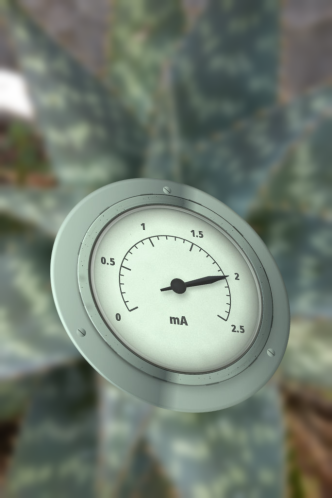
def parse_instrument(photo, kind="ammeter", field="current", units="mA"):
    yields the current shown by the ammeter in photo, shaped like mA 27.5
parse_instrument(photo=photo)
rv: mA 2
